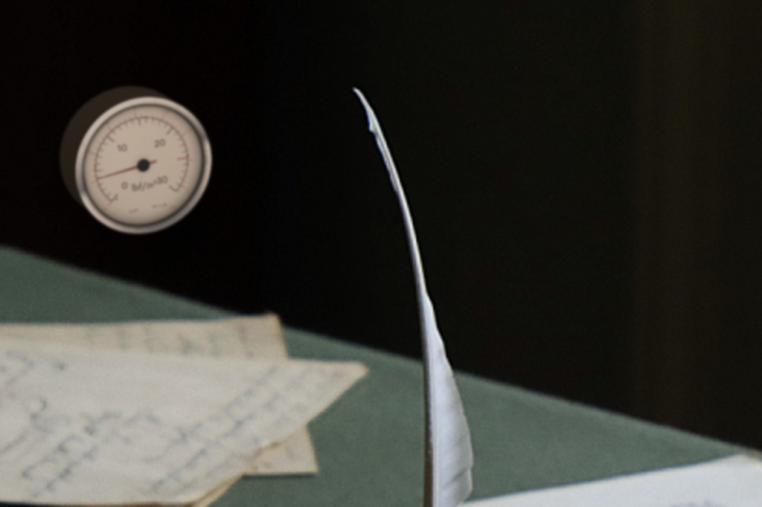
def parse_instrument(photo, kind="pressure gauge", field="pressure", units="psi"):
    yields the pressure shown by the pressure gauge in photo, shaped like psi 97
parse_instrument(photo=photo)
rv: psi 4
